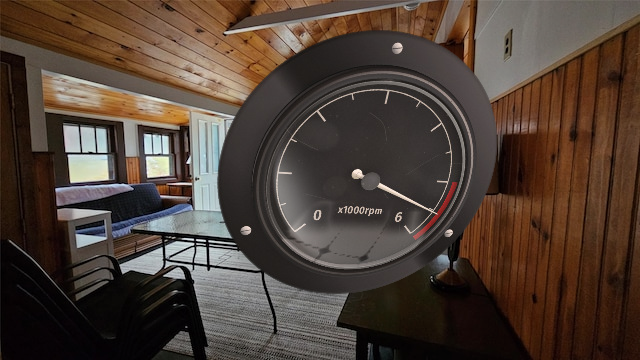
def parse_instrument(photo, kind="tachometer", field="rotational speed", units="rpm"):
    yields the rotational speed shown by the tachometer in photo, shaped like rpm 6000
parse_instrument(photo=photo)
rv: rpm 5500
